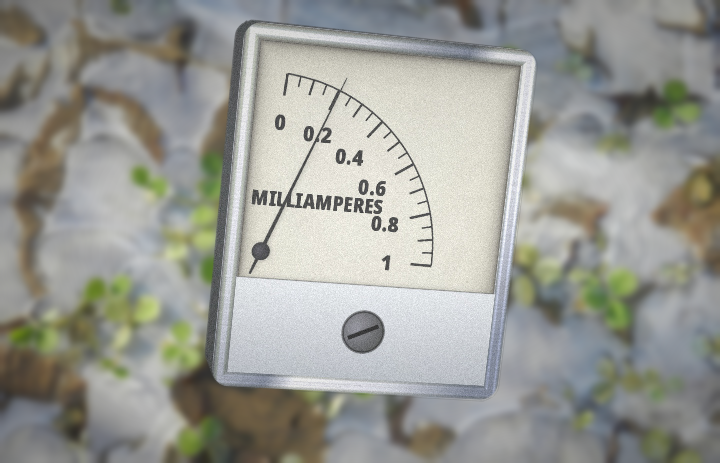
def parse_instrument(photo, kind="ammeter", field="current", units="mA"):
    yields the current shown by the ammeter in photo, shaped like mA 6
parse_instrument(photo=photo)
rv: mA 0.2
